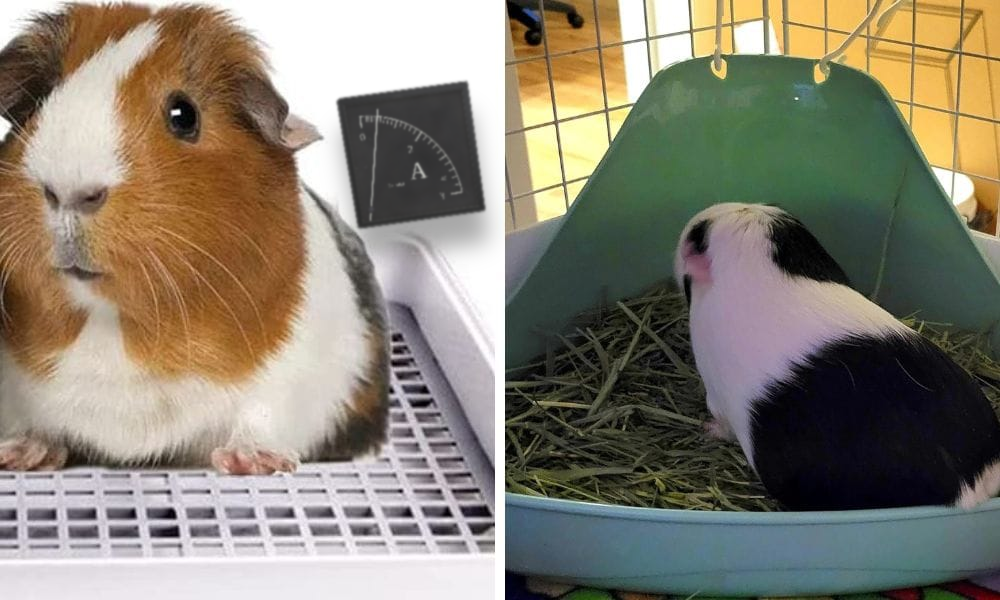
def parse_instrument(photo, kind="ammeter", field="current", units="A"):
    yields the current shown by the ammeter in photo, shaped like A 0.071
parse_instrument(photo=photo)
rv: A 1
